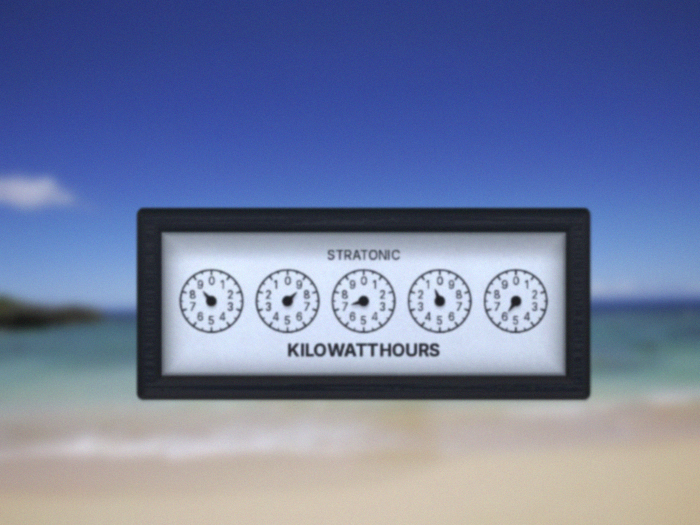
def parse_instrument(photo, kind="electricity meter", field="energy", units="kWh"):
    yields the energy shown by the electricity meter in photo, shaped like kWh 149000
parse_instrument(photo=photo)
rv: kWh 88706
